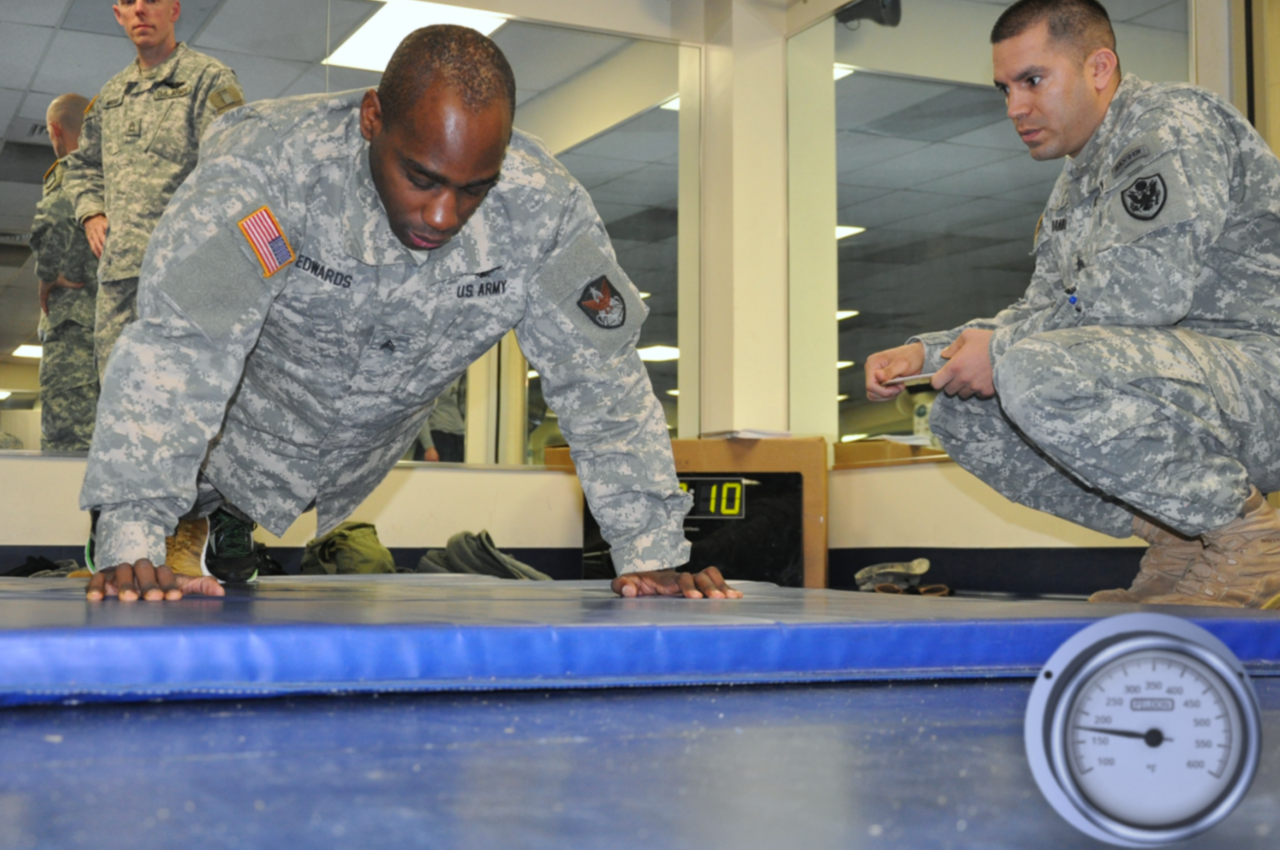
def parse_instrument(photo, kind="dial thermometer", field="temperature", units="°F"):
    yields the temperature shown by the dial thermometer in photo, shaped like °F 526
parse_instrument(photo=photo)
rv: °F 175
